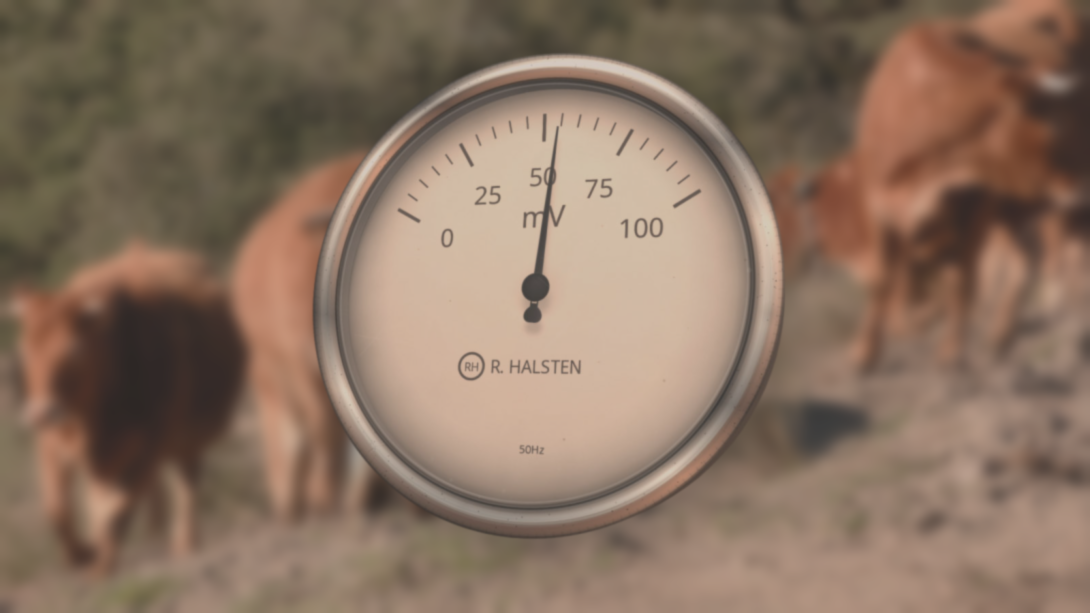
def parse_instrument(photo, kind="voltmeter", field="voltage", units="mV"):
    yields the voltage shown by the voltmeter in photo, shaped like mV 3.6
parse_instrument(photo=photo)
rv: mV 55
